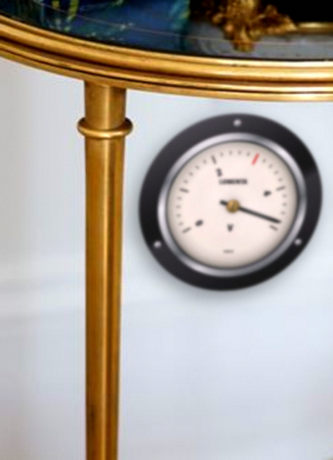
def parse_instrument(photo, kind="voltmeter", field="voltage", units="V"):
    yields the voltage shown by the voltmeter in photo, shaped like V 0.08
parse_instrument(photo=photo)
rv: V 4.8
